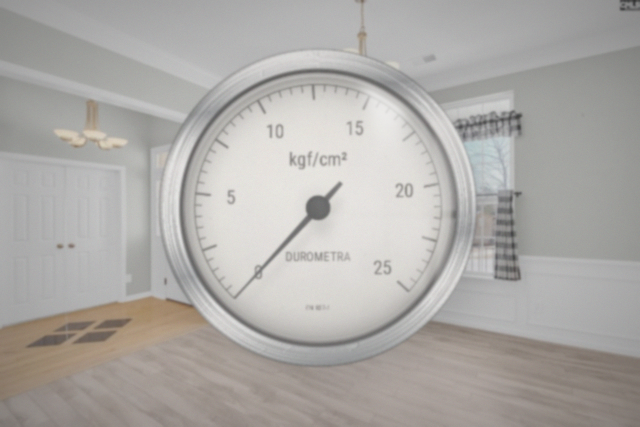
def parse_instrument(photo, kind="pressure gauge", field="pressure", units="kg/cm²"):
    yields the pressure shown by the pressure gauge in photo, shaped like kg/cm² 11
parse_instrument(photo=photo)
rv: kg/cm² 0
